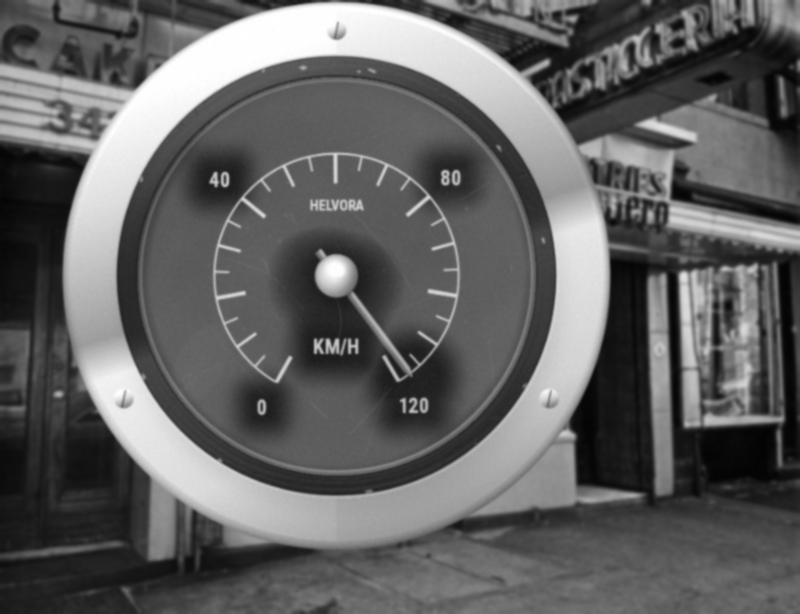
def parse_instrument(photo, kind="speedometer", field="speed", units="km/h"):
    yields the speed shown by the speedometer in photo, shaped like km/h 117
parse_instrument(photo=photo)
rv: km/h 117.5
